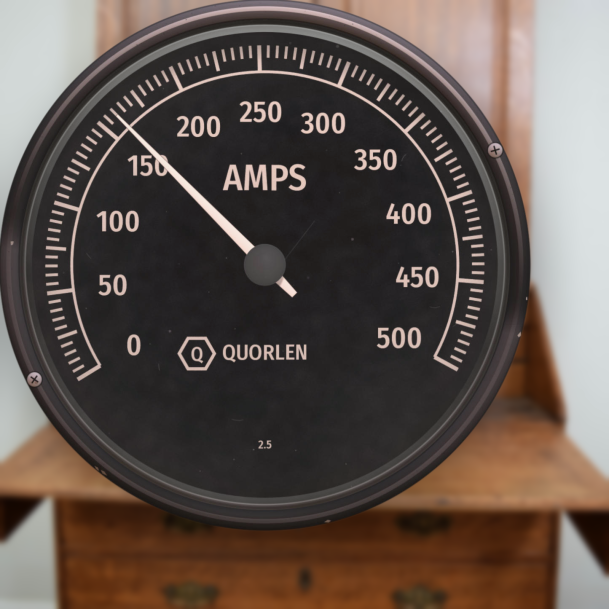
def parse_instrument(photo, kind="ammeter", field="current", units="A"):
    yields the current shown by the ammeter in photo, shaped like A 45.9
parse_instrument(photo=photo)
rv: A 160
